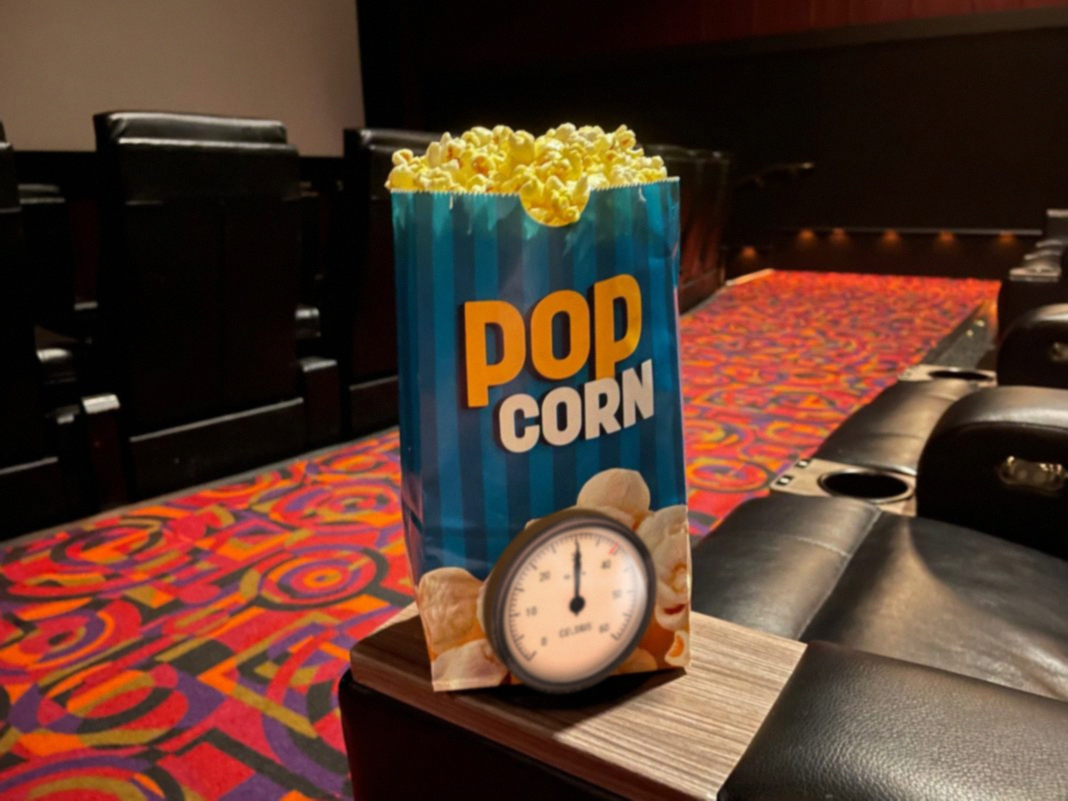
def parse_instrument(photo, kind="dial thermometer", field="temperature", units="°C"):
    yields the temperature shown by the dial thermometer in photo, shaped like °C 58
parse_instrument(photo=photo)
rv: °C 30
